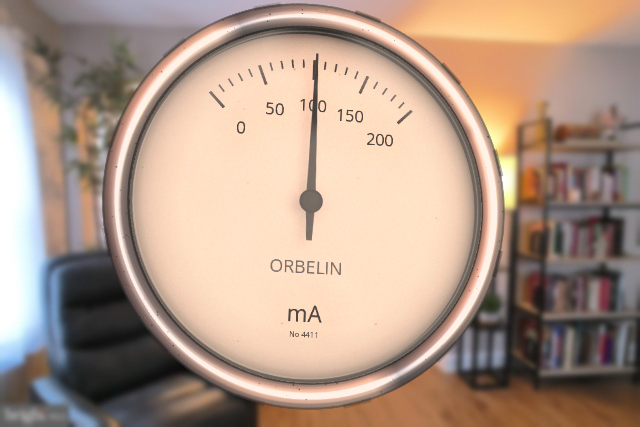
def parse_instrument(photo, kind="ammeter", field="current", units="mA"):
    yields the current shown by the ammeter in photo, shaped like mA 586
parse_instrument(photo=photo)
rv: mA 100
